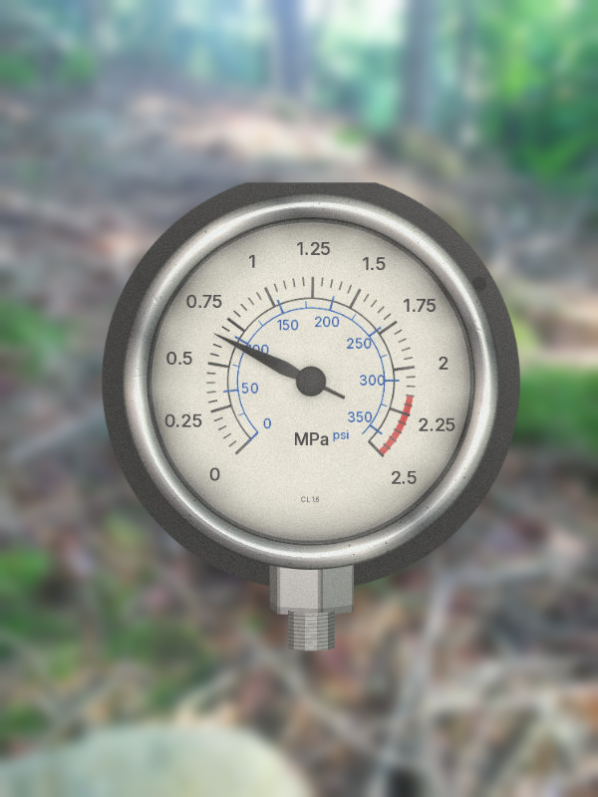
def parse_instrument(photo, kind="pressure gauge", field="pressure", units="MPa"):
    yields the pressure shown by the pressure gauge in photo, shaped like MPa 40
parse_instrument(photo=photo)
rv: MPa 0.65
